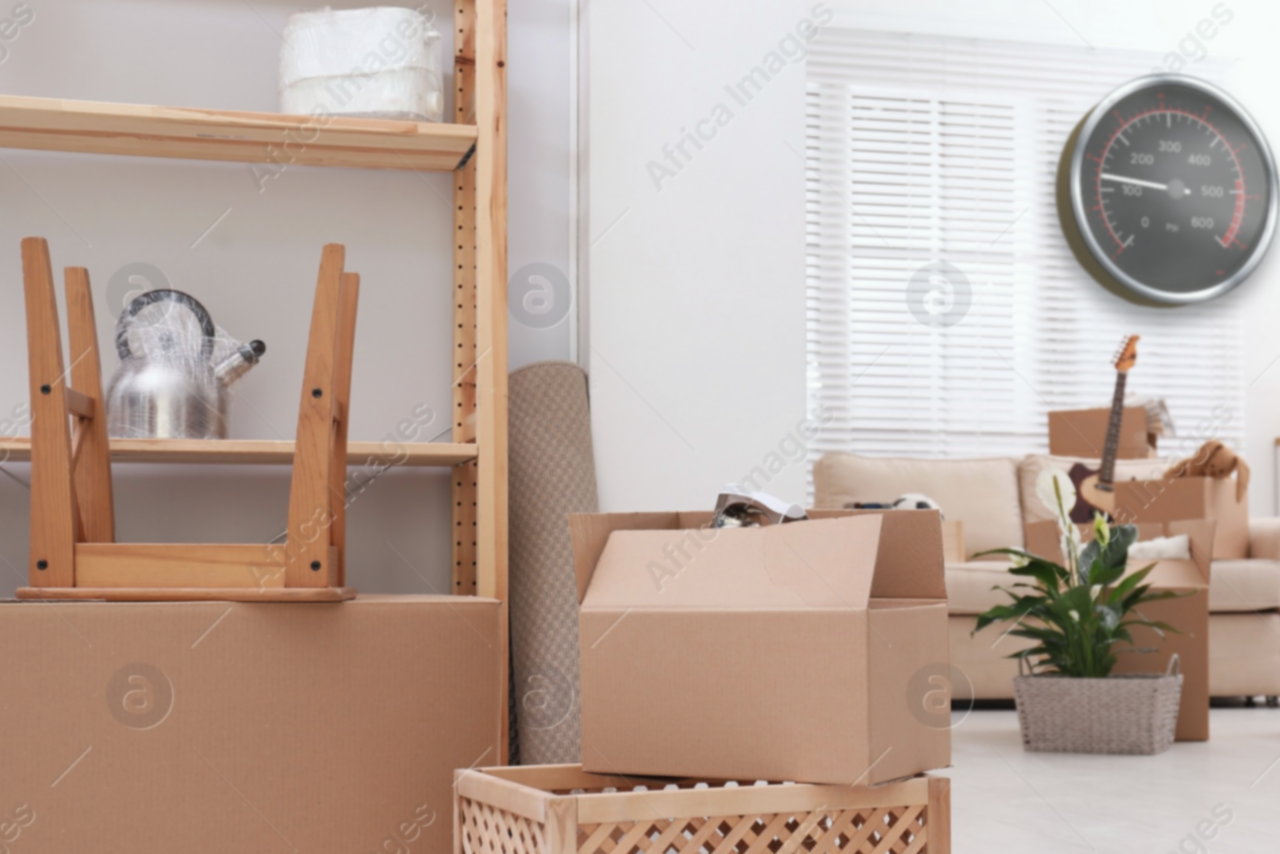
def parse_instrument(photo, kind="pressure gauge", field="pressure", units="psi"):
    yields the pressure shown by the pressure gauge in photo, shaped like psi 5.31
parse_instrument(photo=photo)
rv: psi 120
